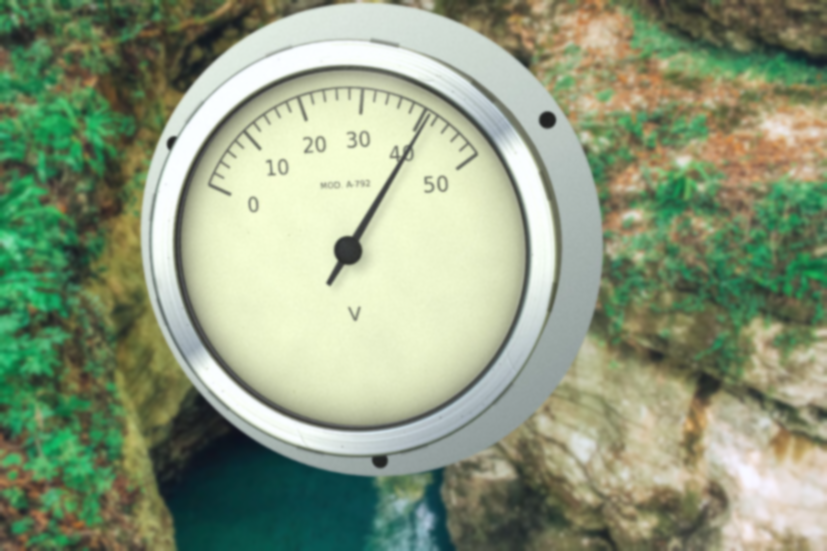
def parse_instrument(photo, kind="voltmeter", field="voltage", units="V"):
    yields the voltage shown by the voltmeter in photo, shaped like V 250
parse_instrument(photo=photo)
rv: V 41
